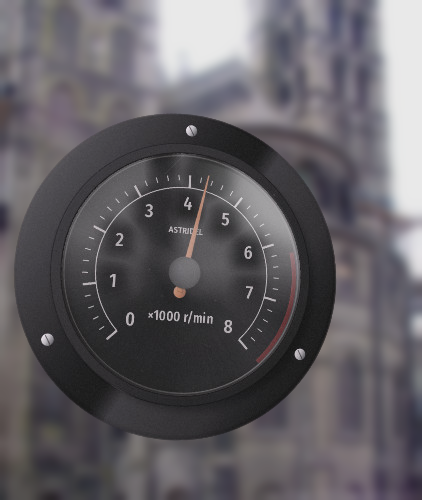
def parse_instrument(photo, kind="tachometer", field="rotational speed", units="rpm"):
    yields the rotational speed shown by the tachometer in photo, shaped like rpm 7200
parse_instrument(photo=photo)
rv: rpm 4300
